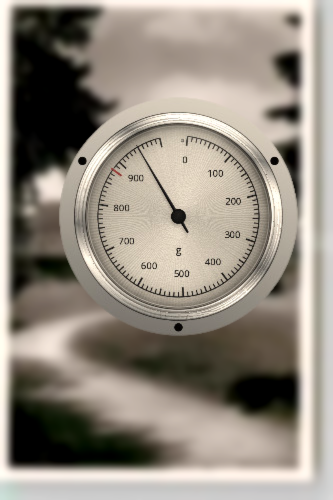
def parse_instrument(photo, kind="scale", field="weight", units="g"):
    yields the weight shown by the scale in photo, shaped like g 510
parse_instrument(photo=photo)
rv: g 950
